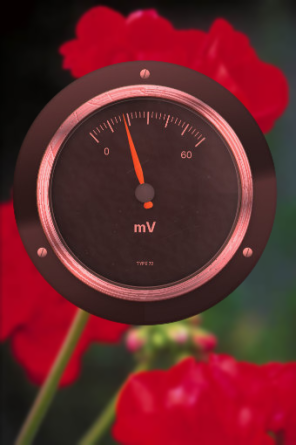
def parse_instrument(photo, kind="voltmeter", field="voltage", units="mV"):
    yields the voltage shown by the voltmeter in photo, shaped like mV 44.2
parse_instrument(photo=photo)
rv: mV 18
